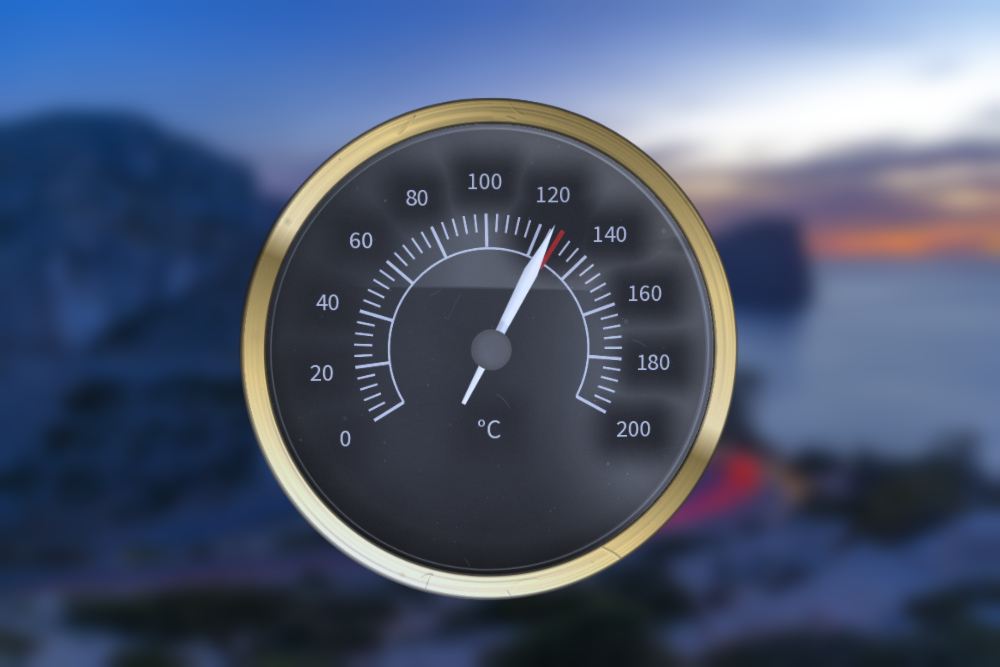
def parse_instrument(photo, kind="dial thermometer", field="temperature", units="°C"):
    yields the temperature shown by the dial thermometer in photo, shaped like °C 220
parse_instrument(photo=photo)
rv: °C 124
